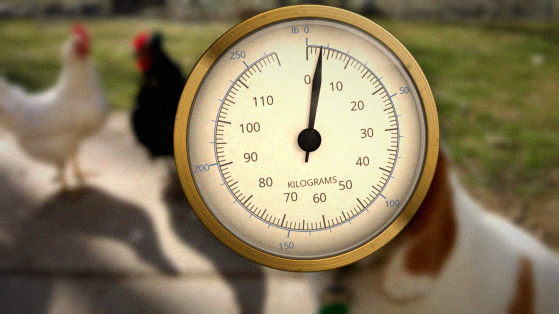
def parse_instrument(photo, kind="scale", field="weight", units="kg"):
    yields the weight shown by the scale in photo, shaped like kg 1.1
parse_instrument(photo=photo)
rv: kg 3
